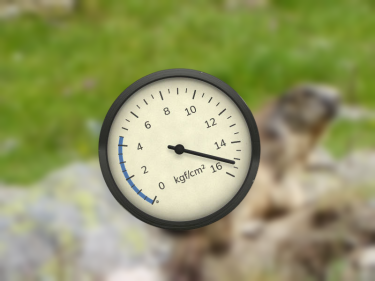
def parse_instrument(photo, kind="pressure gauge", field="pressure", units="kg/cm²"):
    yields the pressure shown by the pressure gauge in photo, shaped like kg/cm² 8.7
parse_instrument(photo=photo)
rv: kg/cm² 15.25
